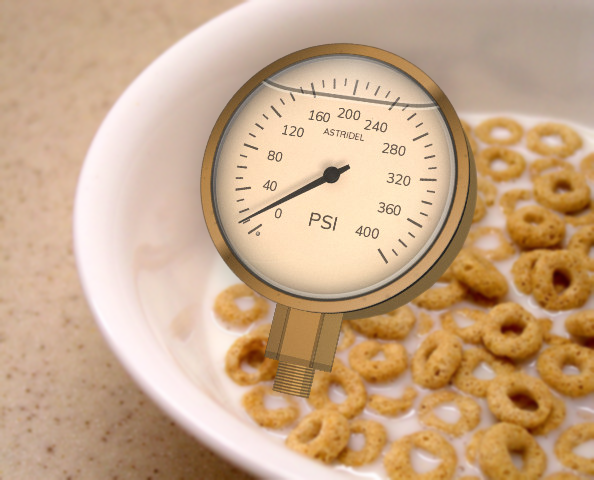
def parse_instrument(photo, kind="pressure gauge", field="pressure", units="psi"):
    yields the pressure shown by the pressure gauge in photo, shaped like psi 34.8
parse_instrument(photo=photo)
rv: psi 10
